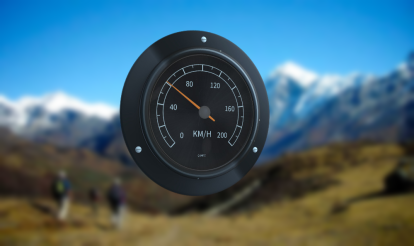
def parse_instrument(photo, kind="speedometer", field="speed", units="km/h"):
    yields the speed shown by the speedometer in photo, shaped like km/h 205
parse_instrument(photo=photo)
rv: km/h 60
